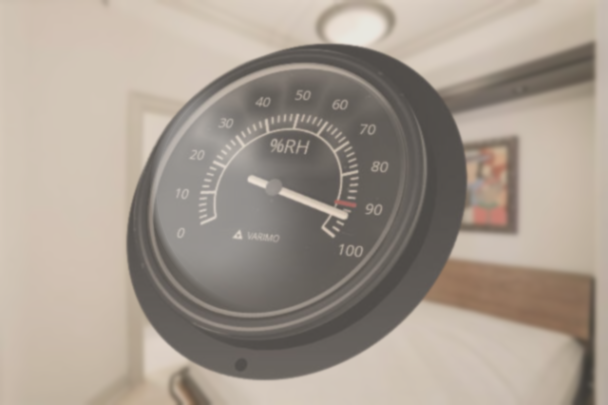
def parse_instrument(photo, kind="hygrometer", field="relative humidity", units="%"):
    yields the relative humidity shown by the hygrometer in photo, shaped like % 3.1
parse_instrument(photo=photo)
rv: % 94
